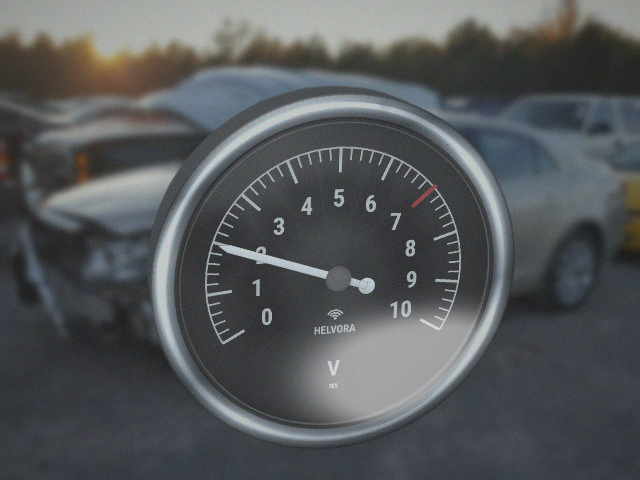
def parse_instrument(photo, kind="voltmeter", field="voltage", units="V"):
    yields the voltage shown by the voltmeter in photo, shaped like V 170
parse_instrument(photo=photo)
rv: V 2
